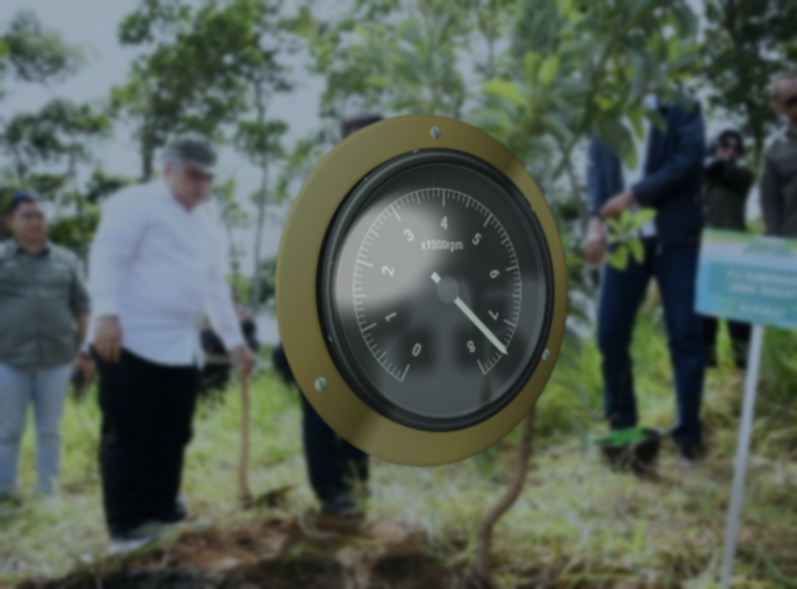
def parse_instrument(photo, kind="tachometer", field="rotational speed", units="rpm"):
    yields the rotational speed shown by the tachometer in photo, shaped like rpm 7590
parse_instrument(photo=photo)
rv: rpm 7500
